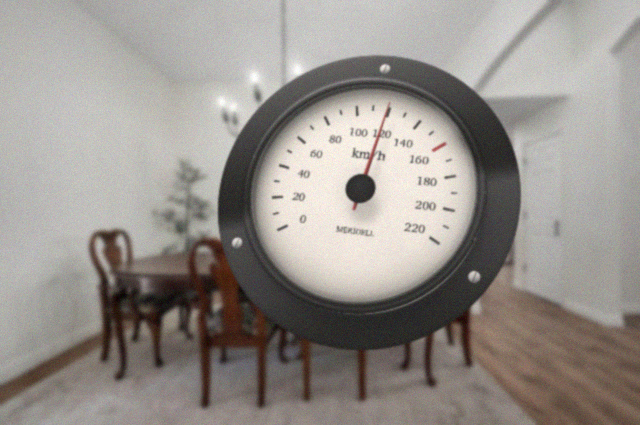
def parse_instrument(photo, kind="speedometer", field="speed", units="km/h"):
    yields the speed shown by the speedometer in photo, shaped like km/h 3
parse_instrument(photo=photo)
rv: km/h 120
